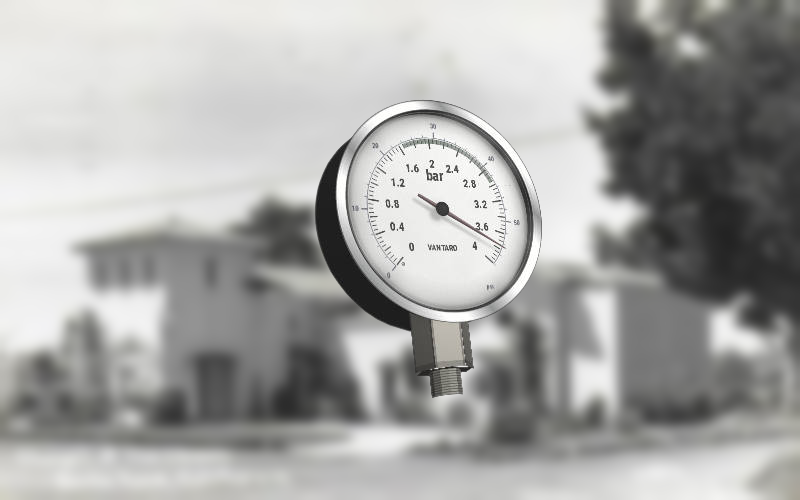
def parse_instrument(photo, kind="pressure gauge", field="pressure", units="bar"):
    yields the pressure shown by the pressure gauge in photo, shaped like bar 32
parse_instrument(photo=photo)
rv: bar 3.8
